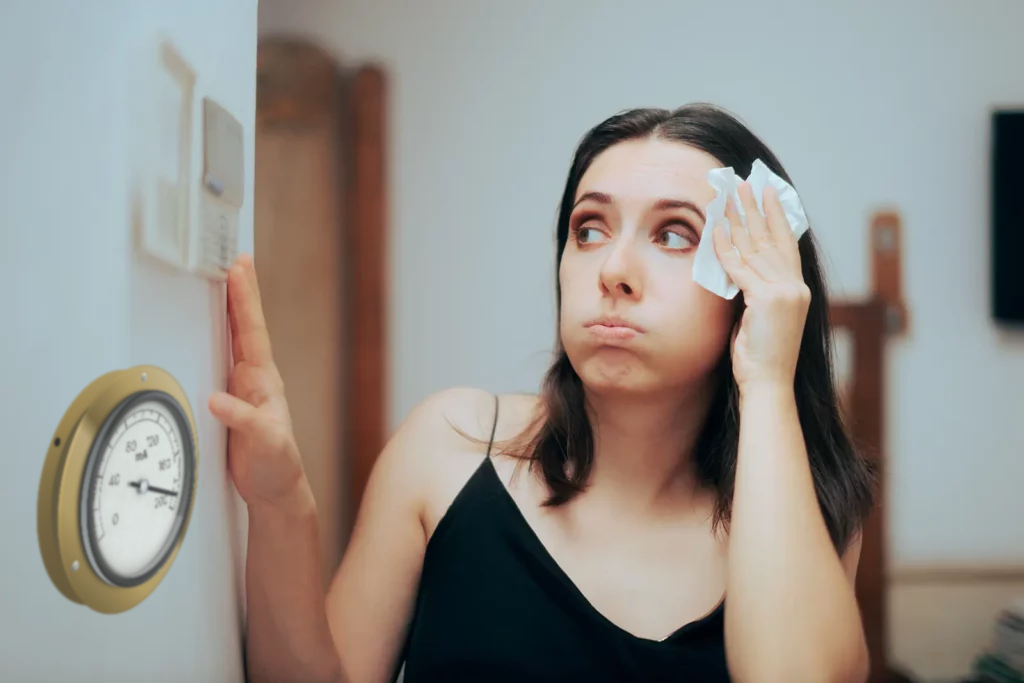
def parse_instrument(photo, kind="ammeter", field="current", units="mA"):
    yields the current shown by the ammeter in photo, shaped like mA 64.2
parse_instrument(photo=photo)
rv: mA 190
